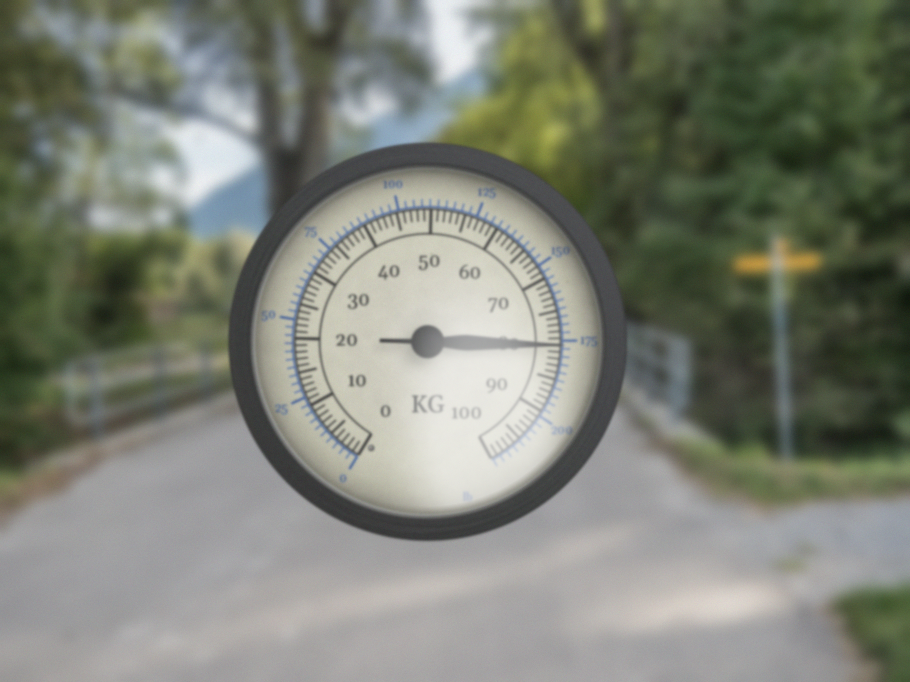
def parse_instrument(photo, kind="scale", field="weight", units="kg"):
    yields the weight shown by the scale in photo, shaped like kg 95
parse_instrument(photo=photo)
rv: kg 80
